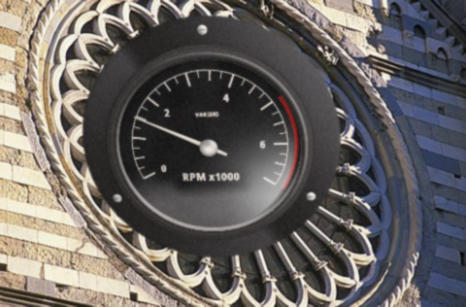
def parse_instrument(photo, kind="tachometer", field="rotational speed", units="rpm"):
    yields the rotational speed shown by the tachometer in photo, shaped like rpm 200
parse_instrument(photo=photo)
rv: rpm 1500
